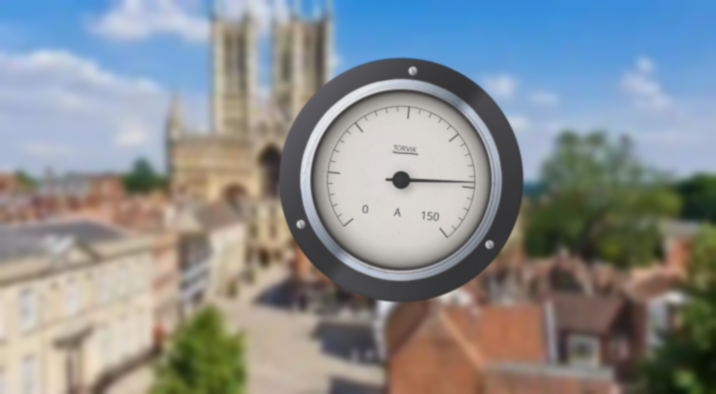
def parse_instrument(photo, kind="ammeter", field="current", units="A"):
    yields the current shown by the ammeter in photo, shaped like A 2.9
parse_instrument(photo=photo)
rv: A 122.5
